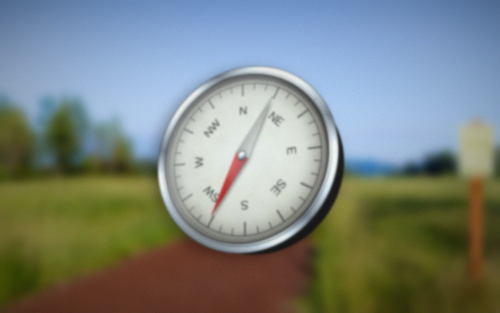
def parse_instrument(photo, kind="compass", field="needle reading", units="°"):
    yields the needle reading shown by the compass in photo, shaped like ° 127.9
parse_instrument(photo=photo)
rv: ° 210
